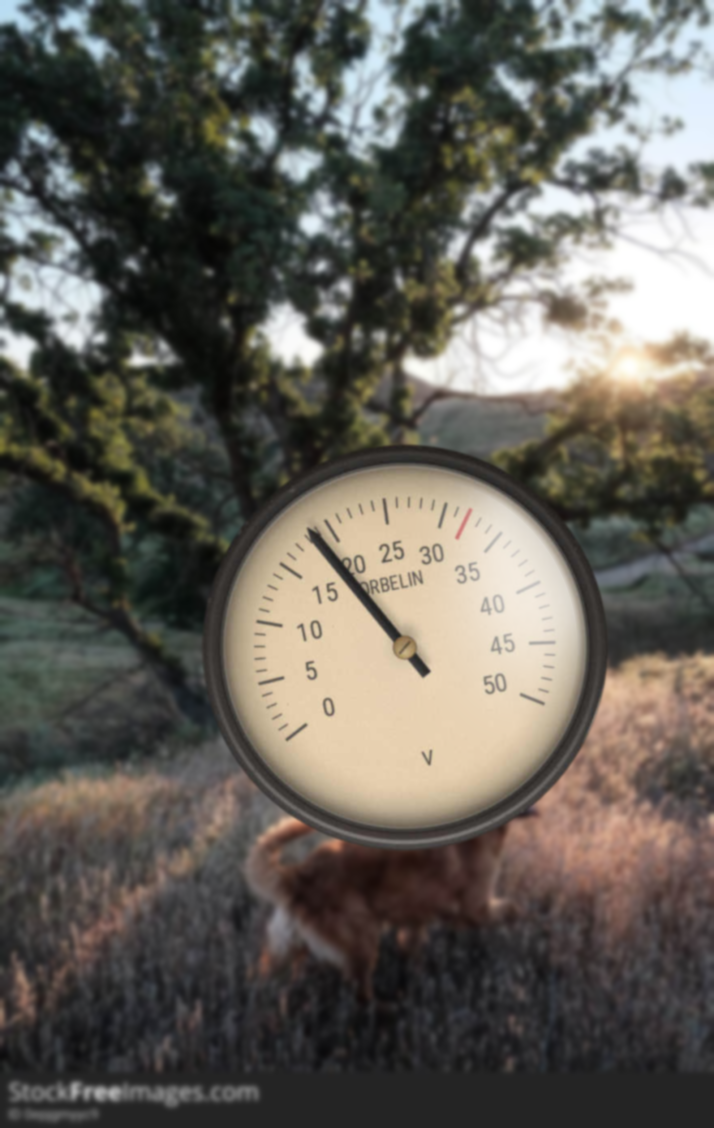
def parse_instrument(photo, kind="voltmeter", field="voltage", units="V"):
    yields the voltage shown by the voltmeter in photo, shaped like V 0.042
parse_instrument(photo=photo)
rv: V 18.5
